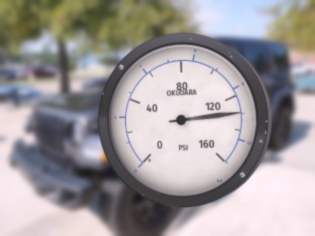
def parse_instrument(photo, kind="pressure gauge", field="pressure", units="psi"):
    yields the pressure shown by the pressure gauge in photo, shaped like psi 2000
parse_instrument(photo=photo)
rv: psi 130
